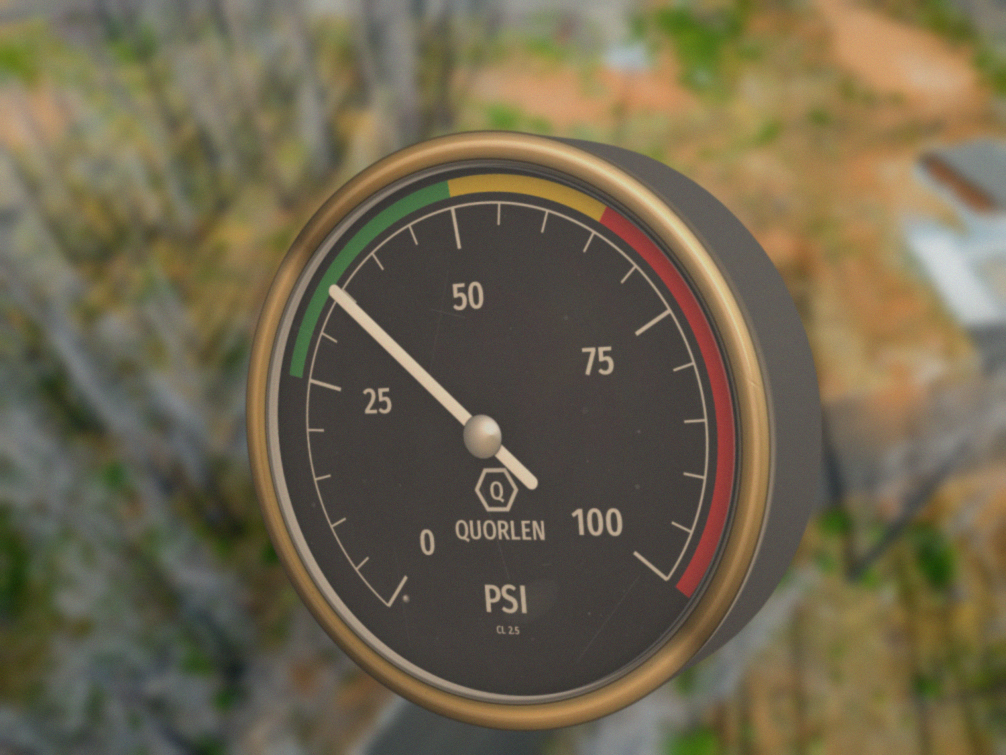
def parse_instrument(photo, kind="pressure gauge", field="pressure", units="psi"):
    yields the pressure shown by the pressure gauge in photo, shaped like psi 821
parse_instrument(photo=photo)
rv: psi 35
